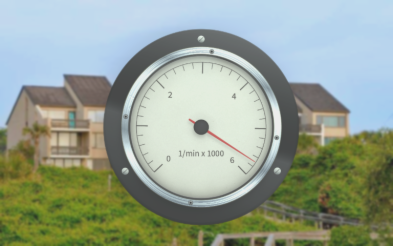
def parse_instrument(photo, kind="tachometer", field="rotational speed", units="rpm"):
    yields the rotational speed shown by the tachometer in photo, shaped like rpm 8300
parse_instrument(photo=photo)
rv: rpm 5700
